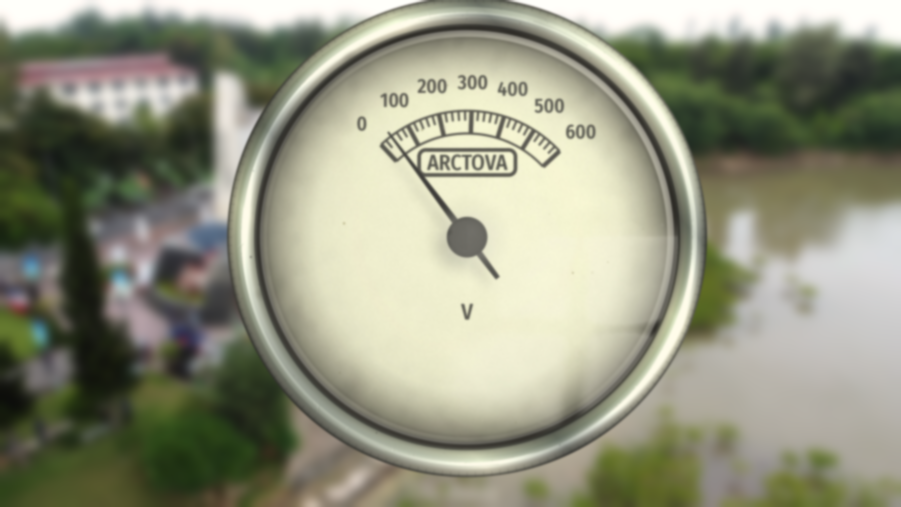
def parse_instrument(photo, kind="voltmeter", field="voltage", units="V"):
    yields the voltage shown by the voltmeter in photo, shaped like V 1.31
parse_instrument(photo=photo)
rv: V 40
